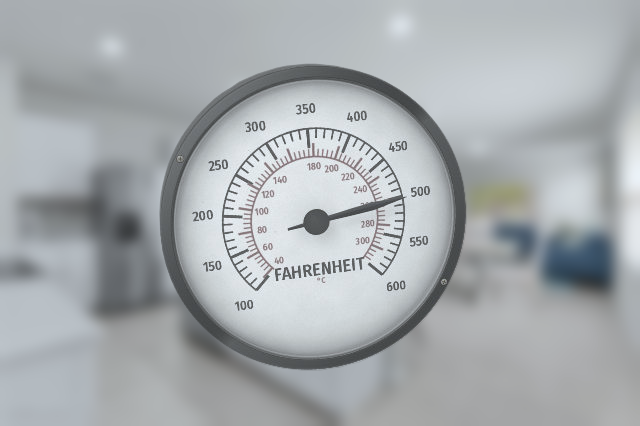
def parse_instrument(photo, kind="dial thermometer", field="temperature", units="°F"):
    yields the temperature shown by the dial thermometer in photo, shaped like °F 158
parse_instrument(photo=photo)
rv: °F 500
